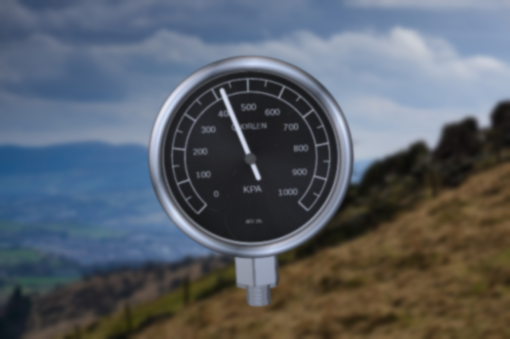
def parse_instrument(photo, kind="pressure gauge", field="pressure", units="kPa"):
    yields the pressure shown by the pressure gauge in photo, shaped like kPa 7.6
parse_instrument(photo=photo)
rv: kPa 425
